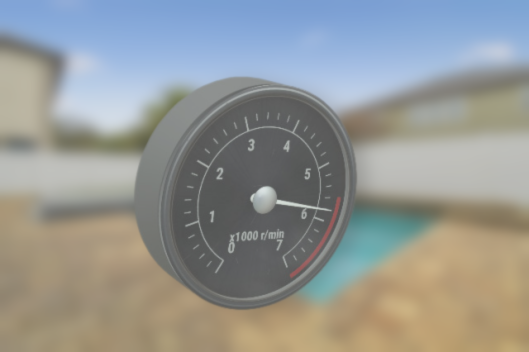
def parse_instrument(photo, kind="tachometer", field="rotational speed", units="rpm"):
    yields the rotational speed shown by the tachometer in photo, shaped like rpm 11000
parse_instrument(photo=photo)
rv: rpm 5800
